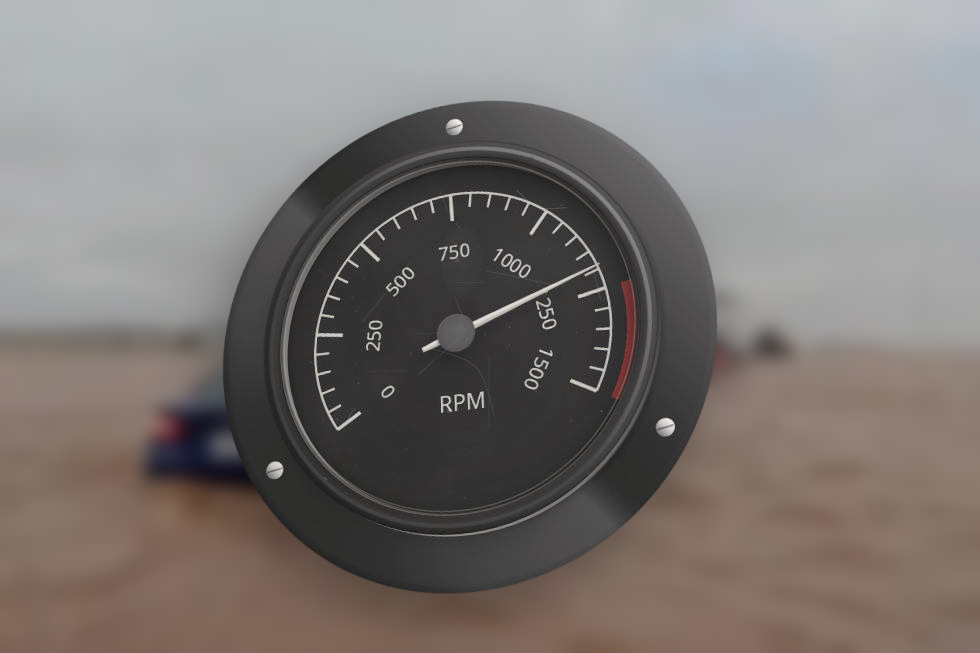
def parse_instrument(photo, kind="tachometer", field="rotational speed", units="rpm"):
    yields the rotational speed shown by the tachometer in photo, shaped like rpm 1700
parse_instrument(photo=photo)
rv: rpm 1200
